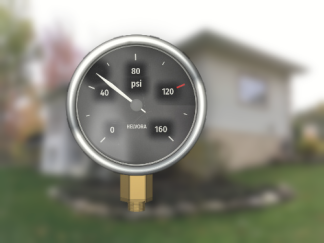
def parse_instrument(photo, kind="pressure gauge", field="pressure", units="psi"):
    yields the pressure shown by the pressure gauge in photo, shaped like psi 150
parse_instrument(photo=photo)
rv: psi 50
